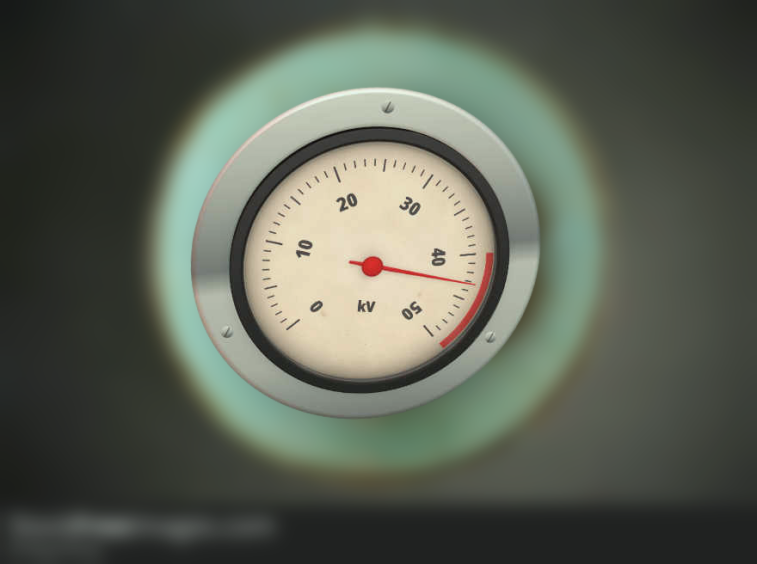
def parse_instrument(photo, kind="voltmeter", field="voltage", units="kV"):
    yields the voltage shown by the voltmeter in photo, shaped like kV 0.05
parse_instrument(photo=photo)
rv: kV 43
